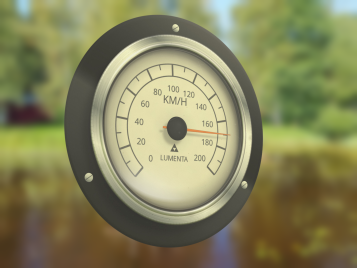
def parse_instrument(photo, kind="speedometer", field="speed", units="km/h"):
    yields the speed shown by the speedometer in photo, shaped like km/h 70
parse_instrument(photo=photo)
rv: km/h 170
